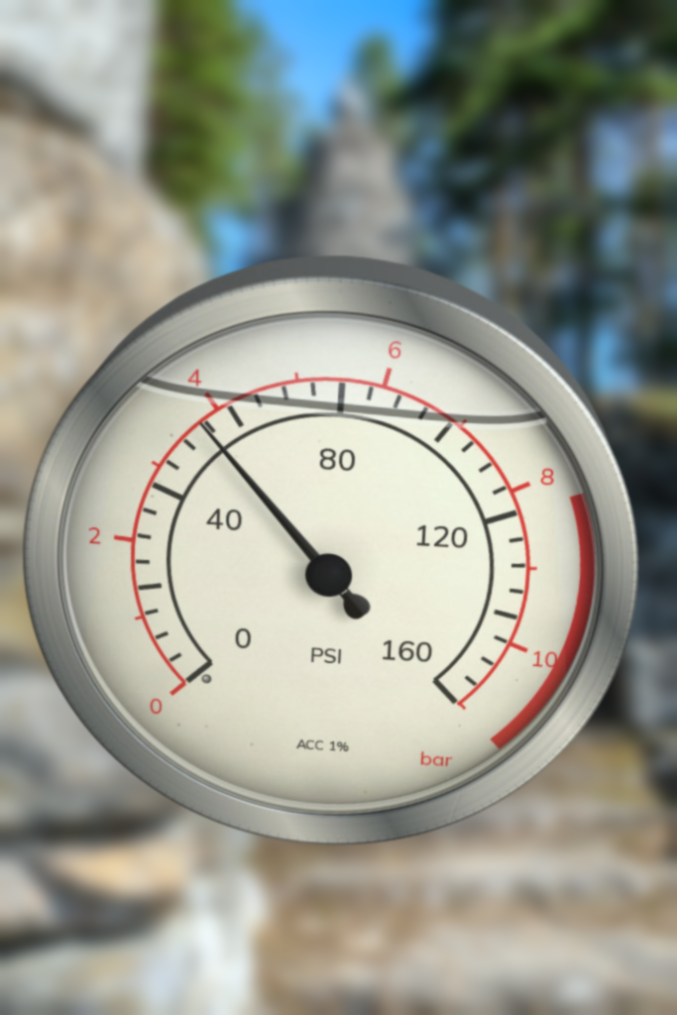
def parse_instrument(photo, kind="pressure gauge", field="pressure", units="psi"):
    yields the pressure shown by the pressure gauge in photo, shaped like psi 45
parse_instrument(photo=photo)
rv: psi 55
